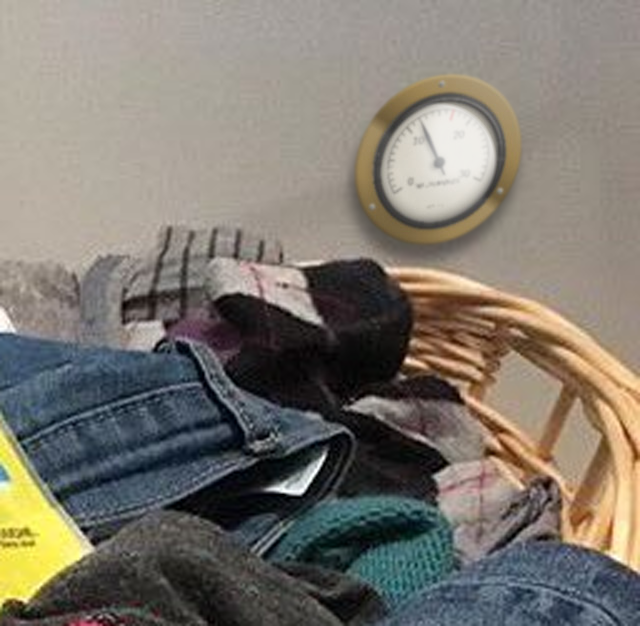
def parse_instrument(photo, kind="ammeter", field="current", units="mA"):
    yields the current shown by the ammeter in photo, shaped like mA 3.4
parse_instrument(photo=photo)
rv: mA 12
